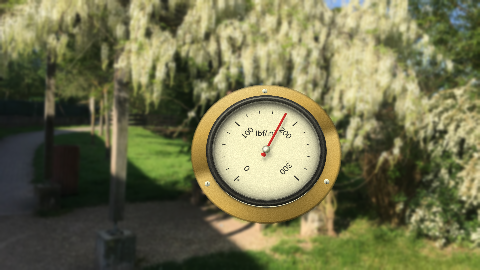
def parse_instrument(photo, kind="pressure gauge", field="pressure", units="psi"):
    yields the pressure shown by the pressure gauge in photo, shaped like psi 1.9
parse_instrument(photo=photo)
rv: psi 180
